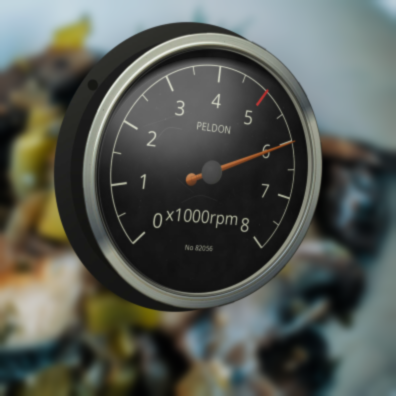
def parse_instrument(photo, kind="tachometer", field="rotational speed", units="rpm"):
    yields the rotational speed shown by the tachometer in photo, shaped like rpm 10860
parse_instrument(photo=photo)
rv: rpm 6000
